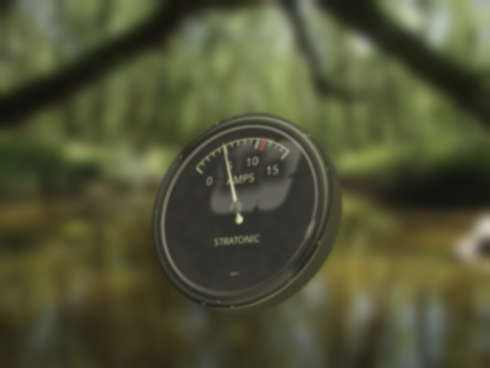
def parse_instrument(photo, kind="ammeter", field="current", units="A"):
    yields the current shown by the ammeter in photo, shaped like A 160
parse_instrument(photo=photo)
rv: A 5
